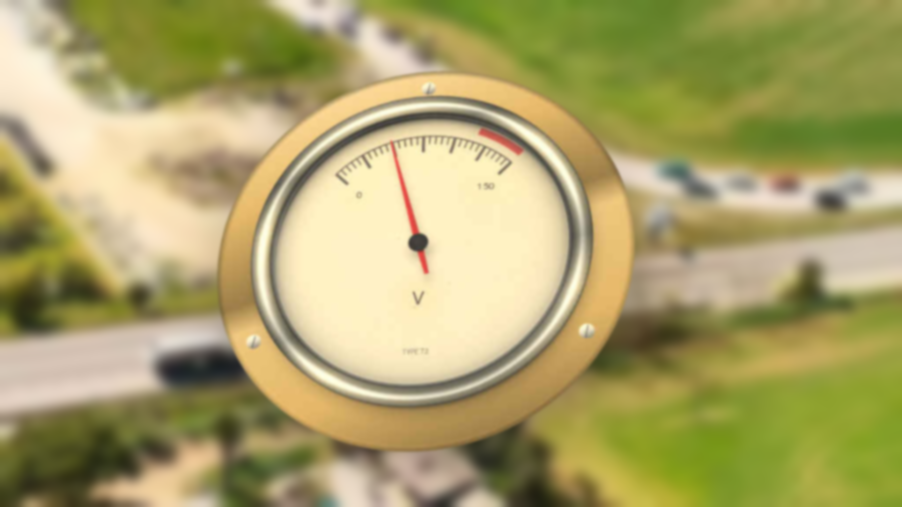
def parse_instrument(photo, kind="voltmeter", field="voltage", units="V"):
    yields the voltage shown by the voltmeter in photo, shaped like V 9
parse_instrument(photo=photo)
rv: V 50
